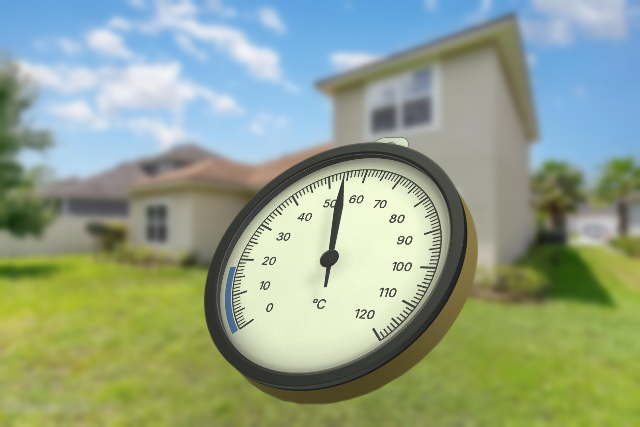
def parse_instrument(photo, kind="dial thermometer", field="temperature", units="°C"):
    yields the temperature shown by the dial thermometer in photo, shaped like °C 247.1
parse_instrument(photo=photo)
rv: °C 55
